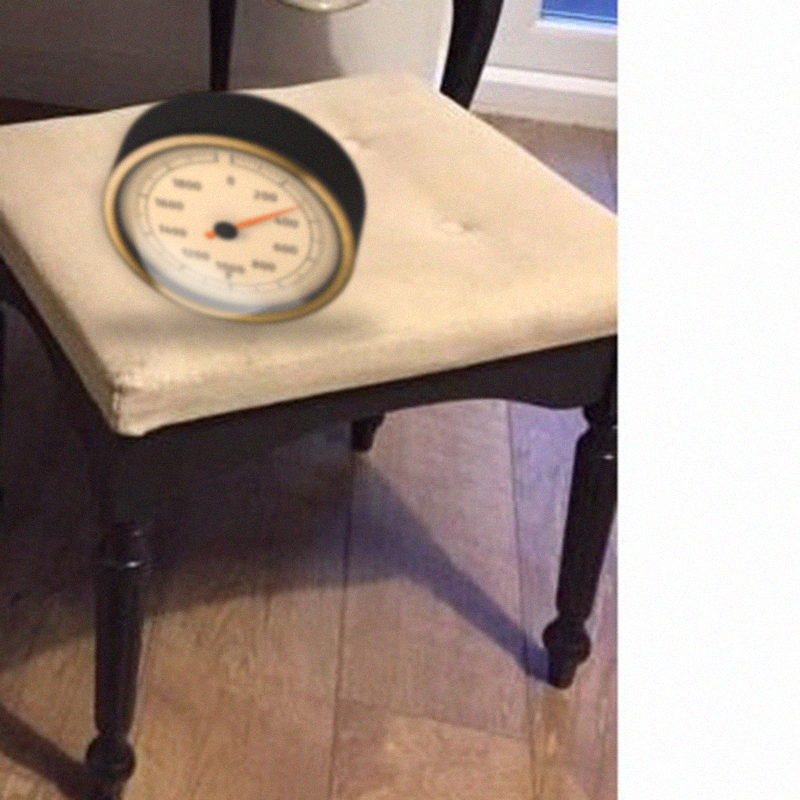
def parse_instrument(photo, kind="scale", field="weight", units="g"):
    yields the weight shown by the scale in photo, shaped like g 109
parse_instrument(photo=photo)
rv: g 300
